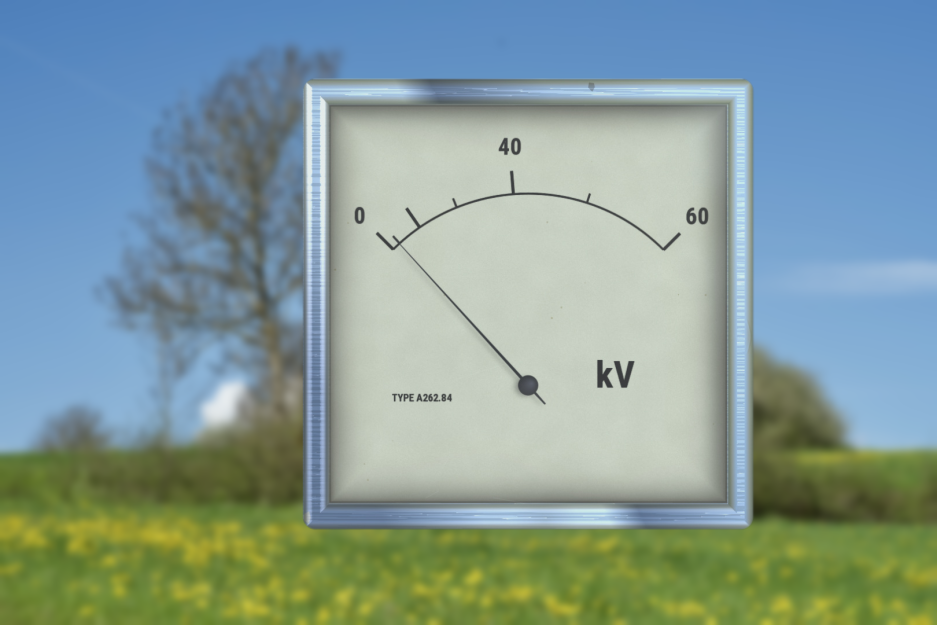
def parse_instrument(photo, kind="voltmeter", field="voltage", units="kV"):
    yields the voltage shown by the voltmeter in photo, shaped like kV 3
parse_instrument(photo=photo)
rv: kV 10
